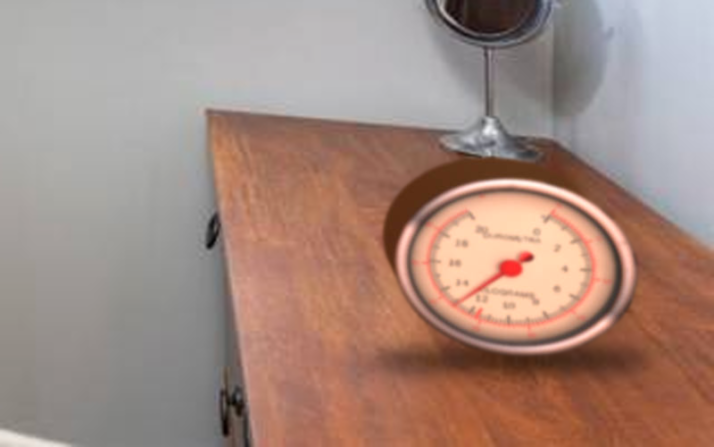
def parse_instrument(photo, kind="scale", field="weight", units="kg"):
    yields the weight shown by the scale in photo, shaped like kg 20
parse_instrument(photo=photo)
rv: kg 13
